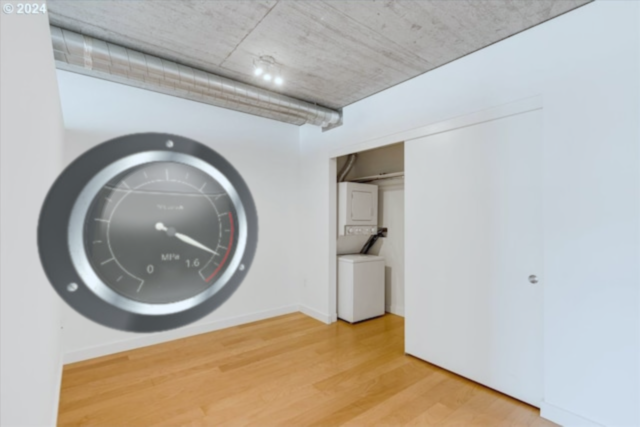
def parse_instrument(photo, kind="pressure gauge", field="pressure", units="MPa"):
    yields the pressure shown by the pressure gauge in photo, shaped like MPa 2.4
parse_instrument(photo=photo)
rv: MPa 1.45
